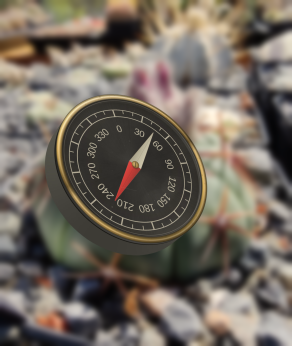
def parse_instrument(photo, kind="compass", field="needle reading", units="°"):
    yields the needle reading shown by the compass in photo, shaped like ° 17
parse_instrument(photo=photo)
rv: ° 225
